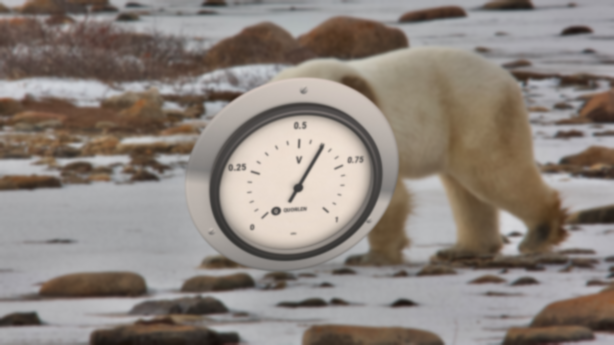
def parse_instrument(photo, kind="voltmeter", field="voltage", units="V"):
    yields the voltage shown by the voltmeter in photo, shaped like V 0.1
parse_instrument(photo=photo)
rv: V 0.6
